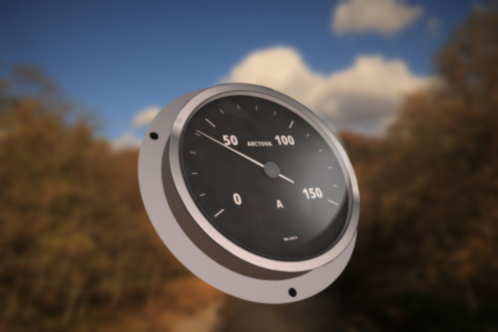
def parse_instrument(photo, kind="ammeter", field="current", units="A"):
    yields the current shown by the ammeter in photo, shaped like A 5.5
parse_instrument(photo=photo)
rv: A 40
